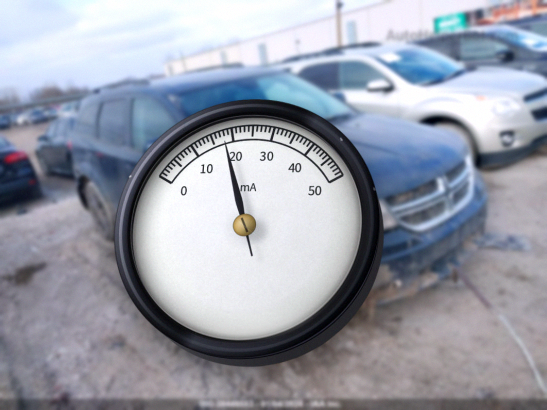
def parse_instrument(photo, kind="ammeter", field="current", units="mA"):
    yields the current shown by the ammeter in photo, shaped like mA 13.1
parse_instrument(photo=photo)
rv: mA 18
